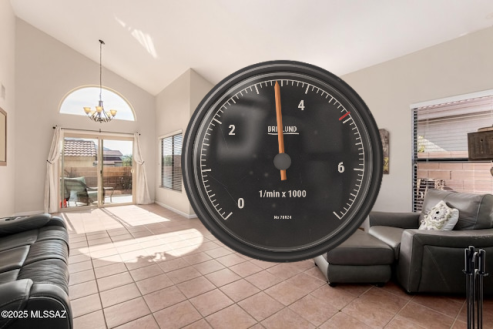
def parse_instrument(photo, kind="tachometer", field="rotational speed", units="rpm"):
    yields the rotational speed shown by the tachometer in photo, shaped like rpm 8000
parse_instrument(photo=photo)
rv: rpm 3400
